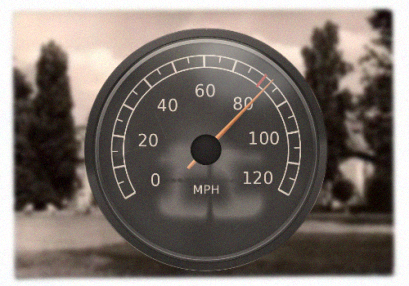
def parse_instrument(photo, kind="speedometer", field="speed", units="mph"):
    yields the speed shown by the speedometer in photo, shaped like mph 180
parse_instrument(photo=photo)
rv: mph 82.5
